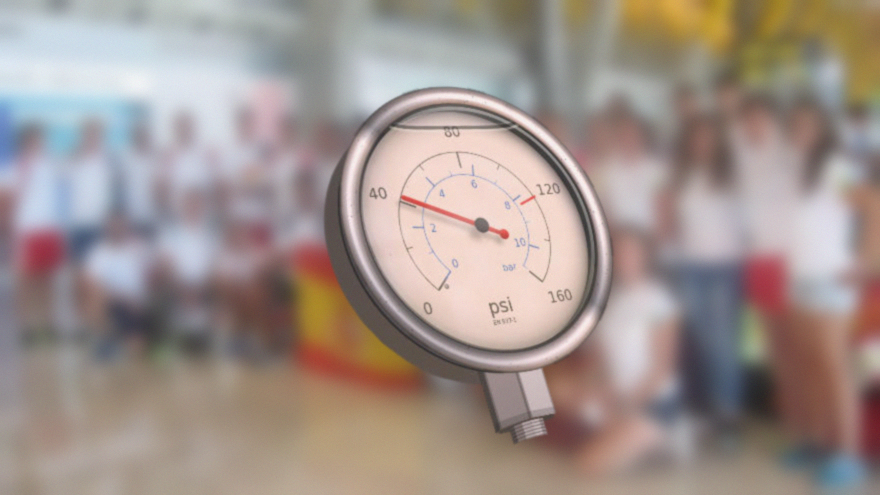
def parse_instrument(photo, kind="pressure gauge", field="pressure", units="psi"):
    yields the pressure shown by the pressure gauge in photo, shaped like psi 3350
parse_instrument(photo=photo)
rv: psi 40
